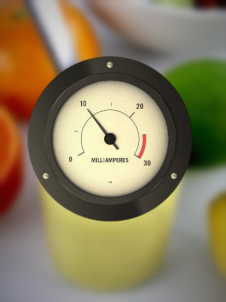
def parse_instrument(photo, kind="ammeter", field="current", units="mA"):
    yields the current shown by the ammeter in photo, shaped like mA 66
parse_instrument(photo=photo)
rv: mA 10
